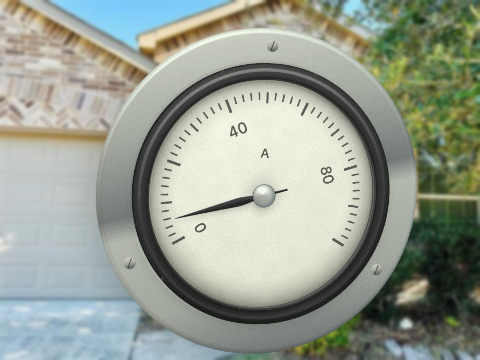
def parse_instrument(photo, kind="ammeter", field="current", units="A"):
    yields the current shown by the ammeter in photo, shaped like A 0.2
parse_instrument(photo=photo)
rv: A 6
